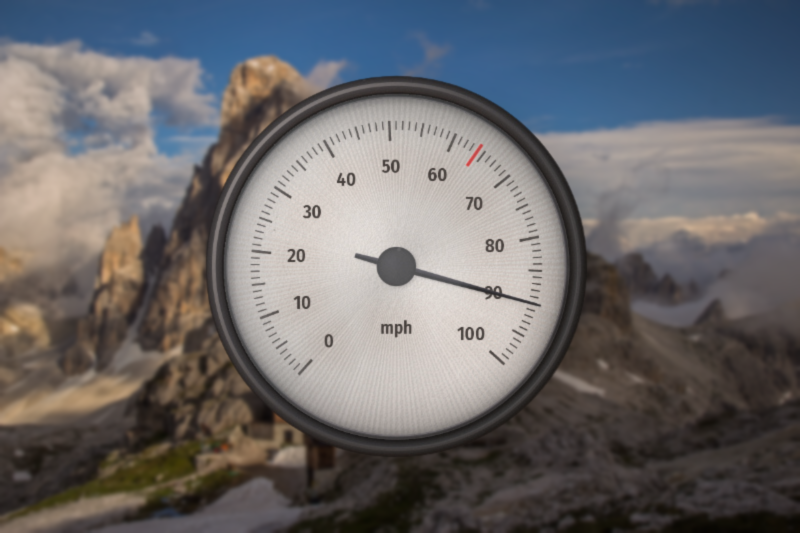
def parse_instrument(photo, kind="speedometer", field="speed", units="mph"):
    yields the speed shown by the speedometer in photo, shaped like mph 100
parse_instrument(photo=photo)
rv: mph 90
